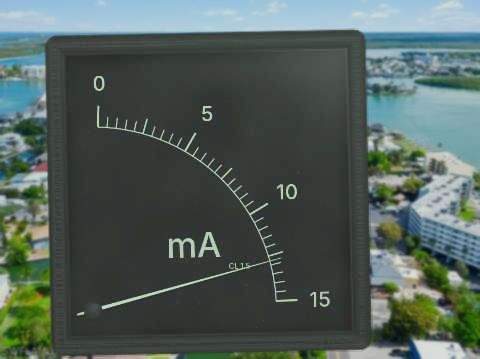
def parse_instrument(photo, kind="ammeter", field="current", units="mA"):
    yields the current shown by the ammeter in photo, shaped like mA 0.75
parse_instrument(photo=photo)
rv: mA 12.75
